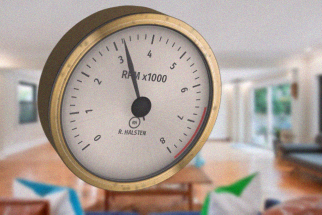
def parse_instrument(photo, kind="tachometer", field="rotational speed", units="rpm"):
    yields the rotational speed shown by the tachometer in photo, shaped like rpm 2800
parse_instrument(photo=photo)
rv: rpm 3200
